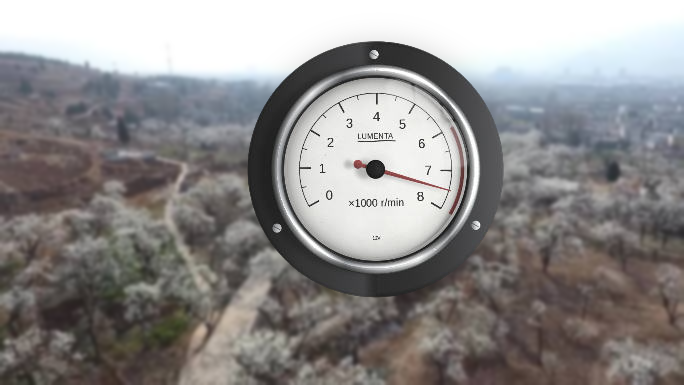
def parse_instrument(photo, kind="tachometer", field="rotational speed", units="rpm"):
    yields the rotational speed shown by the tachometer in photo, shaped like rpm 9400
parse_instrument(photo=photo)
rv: rpm 7500
